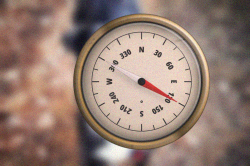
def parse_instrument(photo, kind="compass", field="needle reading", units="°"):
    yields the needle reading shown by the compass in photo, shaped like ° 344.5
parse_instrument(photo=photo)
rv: ° 120
